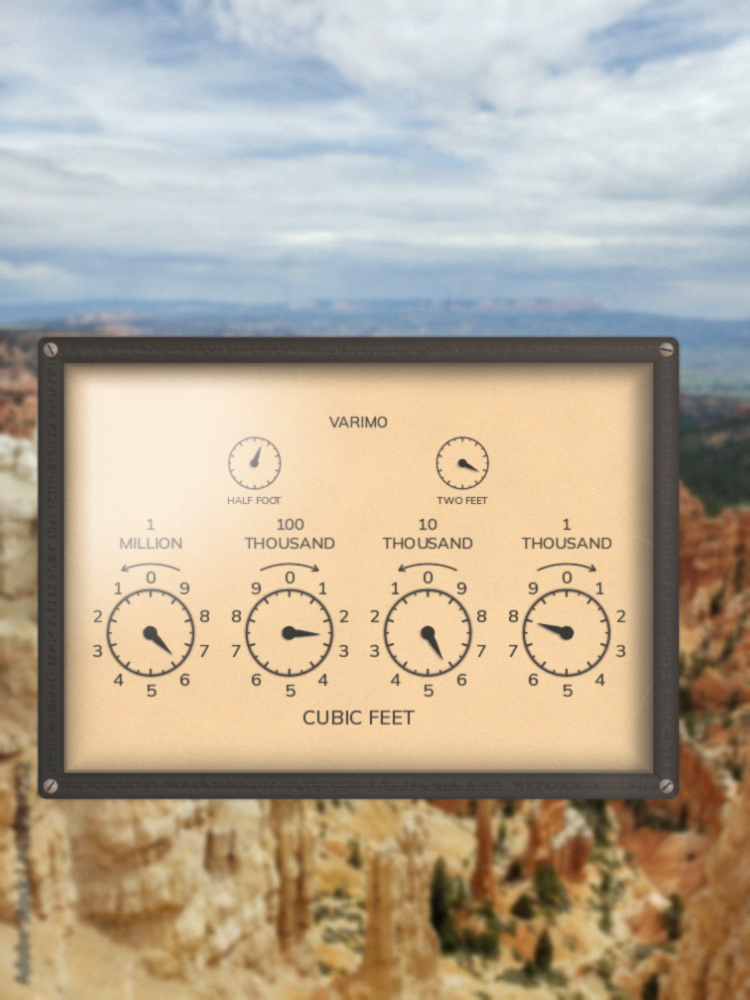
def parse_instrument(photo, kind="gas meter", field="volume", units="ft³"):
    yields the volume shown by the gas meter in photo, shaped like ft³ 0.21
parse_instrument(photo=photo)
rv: ft³ 625800
